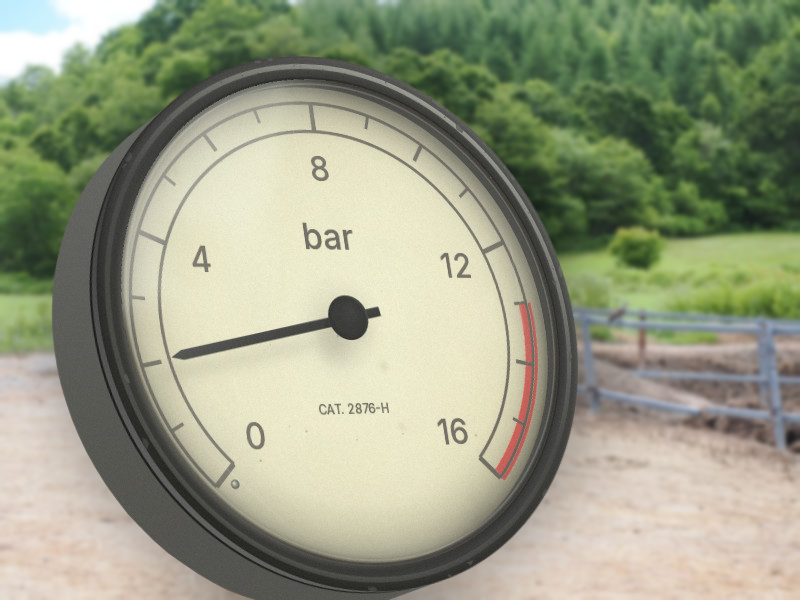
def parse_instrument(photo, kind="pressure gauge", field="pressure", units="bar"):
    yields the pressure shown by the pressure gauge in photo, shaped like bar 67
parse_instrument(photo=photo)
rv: bar 2
